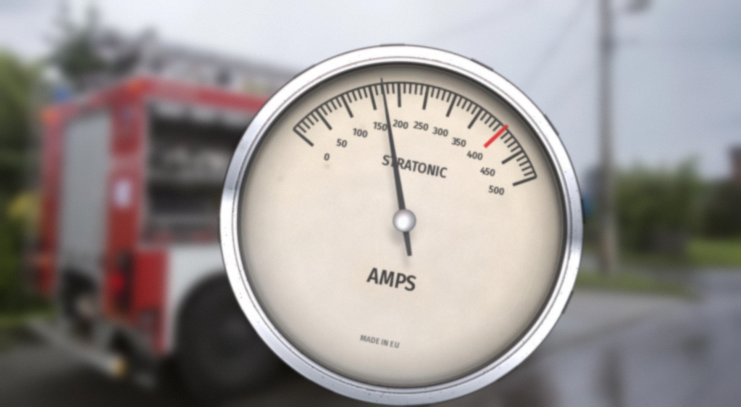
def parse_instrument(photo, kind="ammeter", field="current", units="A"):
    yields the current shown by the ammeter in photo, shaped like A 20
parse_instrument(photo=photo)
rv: A 170
